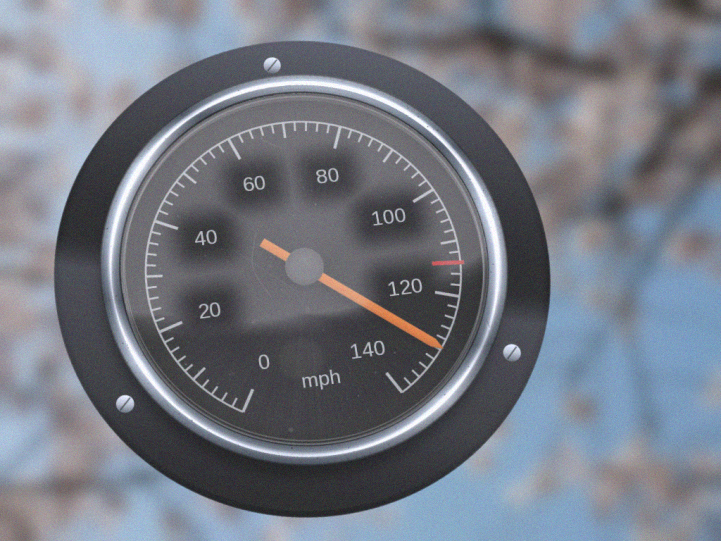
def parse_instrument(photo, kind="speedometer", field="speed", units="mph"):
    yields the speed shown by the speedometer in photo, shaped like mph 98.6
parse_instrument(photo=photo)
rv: mph 130
